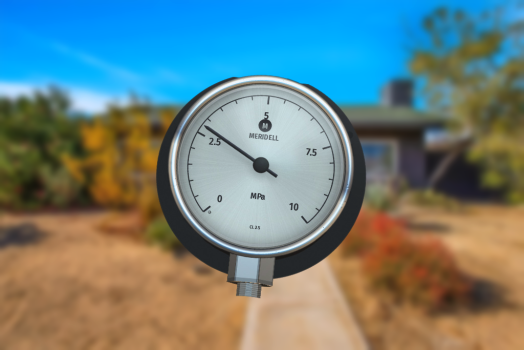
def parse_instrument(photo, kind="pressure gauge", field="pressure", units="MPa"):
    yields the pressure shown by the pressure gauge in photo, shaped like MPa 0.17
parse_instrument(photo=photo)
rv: MPa 2.75
